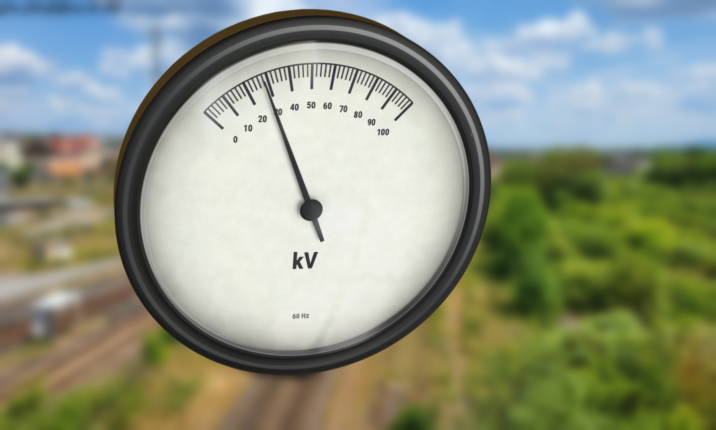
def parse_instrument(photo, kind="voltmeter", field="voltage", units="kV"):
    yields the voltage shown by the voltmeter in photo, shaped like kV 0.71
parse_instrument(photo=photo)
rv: kV 28
